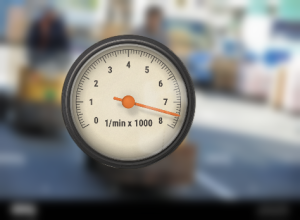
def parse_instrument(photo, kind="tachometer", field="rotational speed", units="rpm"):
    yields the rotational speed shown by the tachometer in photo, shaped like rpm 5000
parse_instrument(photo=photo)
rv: rpm 7500
